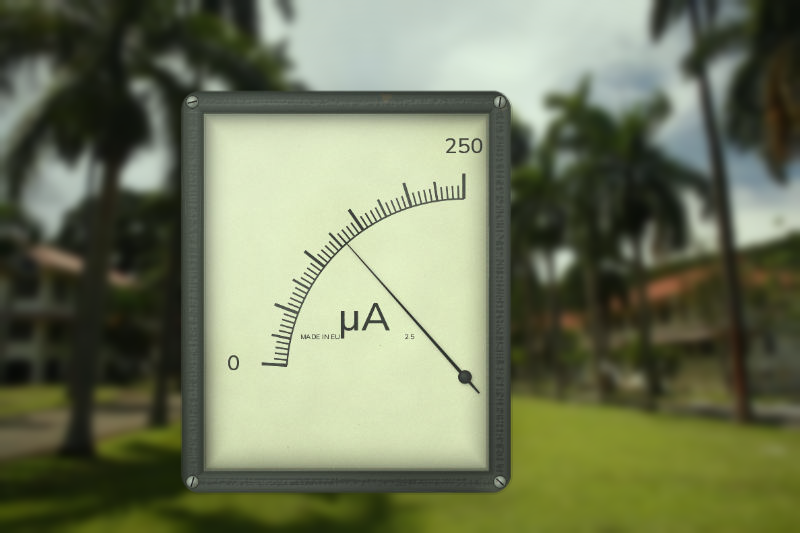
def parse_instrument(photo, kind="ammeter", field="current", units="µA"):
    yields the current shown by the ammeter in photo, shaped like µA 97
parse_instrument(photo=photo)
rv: µA 130
